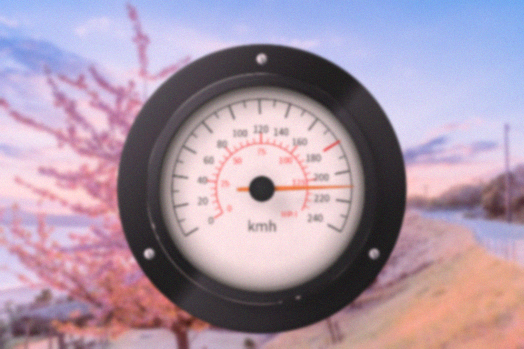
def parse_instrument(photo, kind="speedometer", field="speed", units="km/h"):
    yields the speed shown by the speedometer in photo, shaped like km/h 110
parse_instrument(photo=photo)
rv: km/h 210
